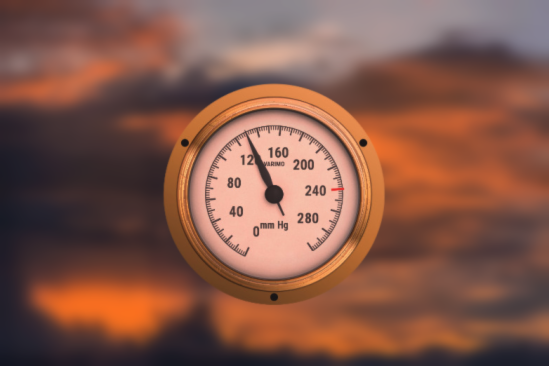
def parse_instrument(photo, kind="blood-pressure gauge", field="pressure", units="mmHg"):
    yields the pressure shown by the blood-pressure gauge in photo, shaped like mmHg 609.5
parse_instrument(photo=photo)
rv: mmHg 130
